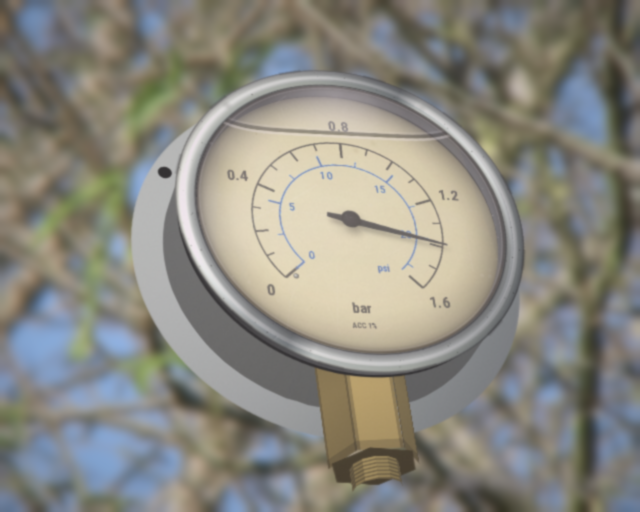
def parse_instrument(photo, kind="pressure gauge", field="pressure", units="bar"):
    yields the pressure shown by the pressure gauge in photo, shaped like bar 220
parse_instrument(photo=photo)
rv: bar 1.4
